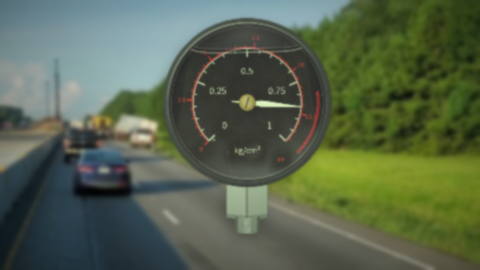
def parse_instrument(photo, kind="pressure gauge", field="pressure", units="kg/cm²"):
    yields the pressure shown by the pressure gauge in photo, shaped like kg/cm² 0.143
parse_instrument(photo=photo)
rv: kg/cm² 0.85
